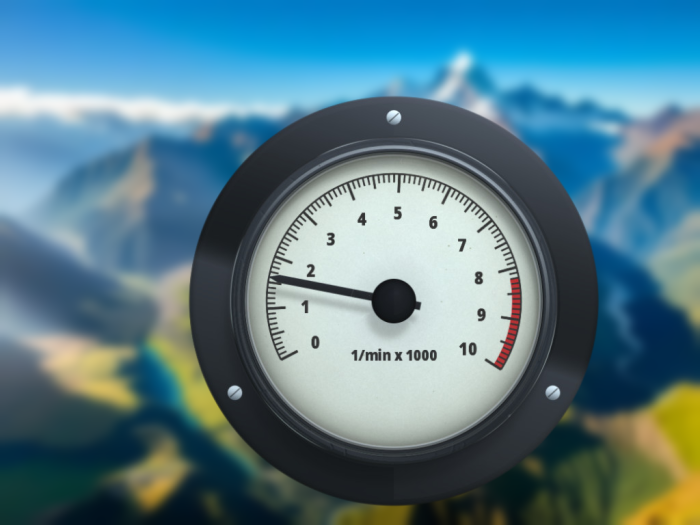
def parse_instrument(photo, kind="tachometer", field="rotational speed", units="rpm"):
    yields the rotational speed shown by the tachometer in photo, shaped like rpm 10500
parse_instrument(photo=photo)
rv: rpm 1600
